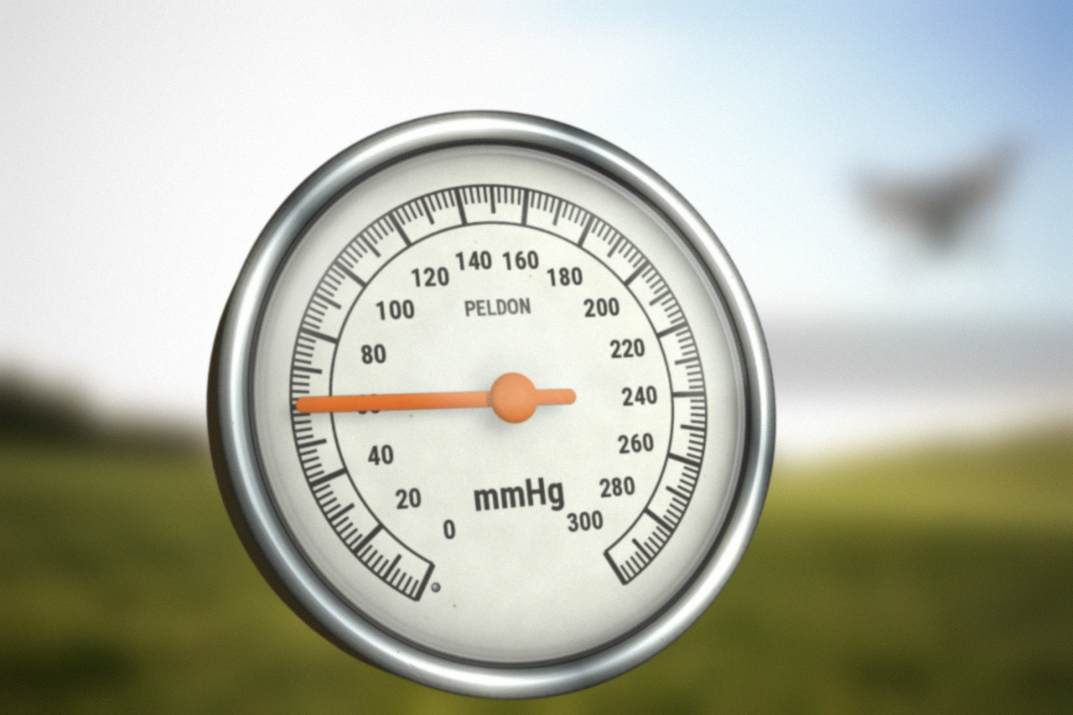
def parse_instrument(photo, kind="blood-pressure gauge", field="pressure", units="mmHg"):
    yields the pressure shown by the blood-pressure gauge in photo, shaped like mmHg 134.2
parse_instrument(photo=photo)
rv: mmHg 60
